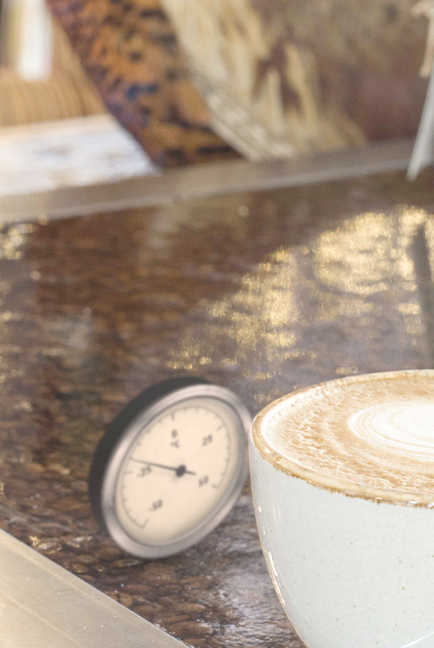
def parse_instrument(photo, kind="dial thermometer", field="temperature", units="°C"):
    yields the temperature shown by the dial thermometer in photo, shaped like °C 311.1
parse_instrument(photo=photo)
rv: °C -20
